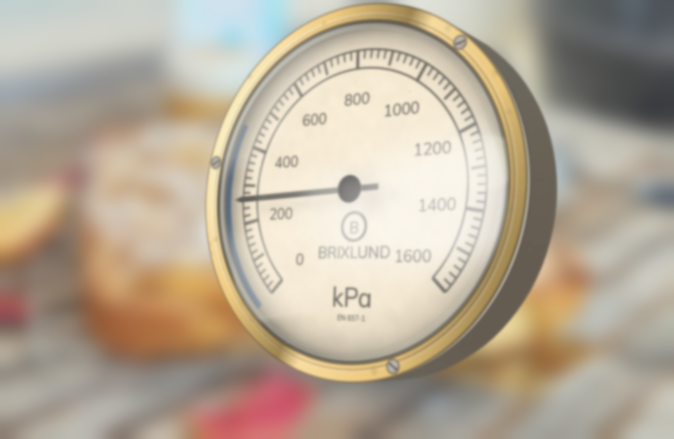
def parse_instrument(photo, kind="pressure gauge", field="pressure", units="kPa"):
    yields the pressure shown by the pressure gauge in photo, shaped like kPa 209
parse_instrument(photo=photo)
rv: kPa 260
